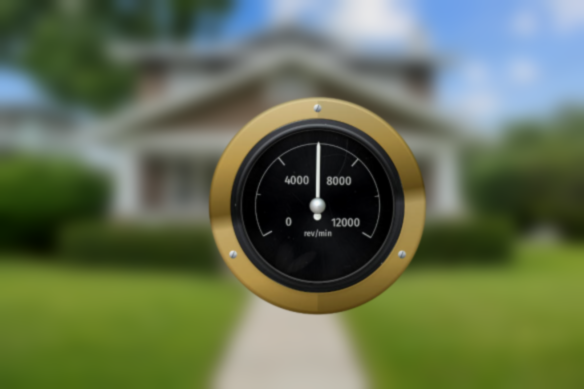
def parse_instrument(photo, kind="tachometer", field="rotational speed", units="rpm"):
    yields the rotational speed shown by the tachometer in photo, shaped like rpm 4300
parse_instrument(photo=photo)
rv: rpm 6000
